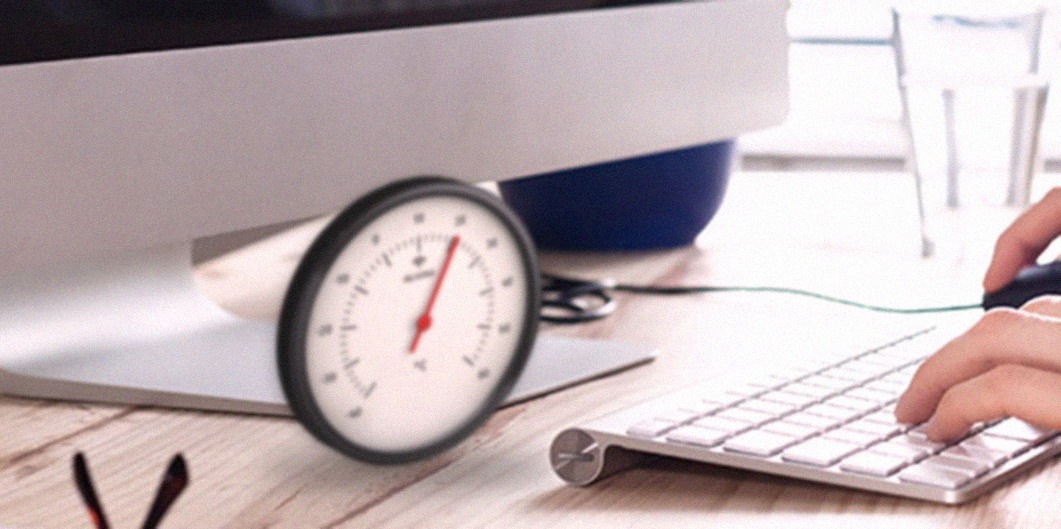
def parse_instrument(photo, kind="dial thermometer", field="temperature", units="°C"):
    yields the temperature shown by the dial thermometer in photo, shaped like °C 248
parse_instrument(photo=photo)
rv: °C 20
